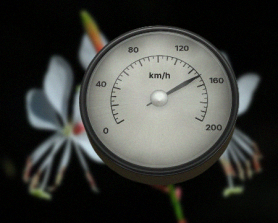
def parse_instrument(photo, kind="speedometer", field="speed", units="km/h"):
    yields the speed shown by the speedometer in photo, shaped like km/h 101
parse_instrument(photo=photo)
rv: km/h 150
